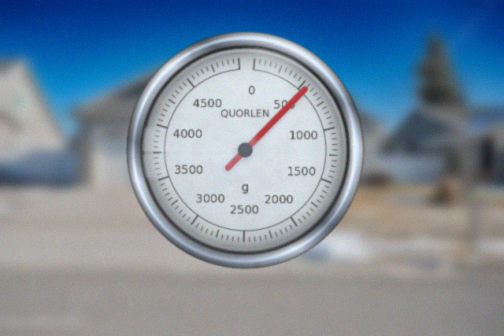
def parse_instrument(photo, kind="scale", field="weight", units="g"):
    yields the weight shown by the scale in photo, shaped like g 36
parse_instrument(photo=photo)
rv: g 550
